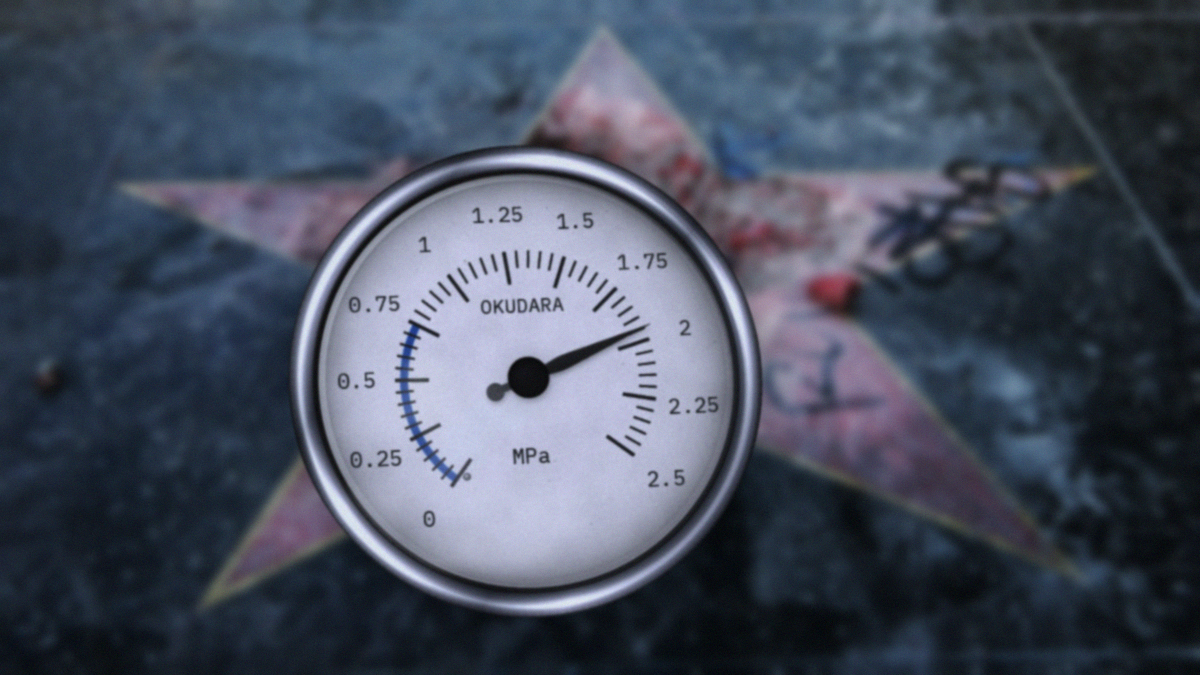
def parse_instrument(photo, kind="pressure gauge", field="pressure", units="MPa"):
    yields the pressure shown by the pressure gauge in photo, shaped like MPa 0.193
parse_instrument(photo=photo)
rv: MPa 1.95
